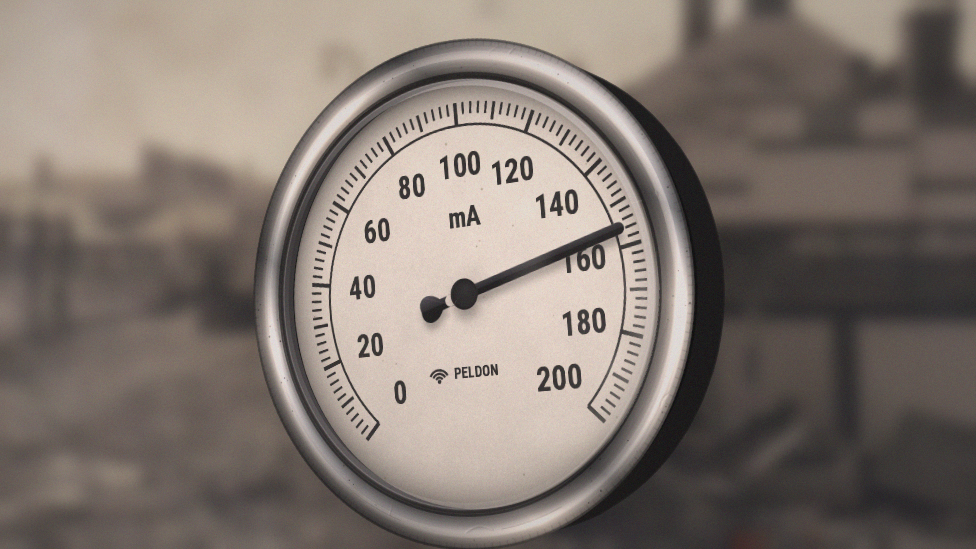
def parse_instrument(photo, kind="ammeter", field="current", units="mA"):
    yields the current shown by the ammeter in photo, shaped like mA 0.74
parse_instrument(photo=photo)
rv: mA 156
